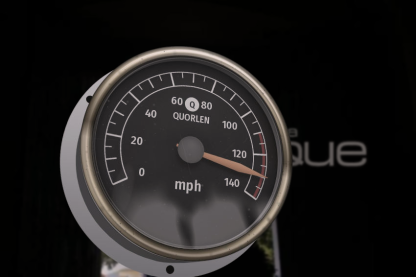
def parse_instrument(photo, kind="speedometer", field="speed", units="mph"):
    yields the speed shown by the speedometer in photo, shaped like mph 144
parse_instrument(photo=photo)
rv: mph 130
